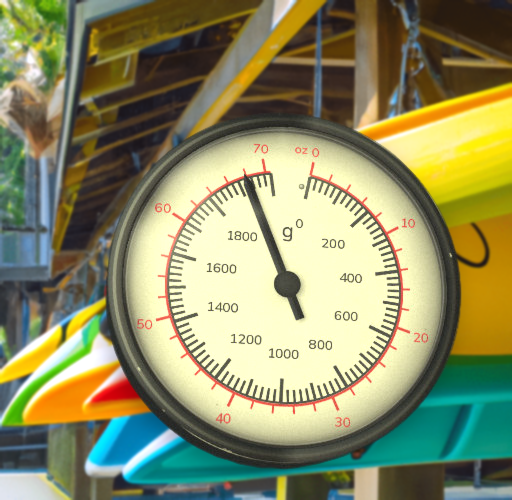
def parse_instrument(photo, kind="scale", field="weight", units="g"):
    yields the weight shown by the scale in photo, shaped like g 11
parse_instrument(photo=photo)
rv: g 1920
